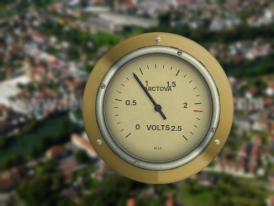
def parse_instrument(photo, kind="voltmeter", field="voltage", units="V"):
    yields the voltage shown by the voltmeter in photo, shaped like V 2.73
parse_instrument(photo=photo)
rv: V 0.9
